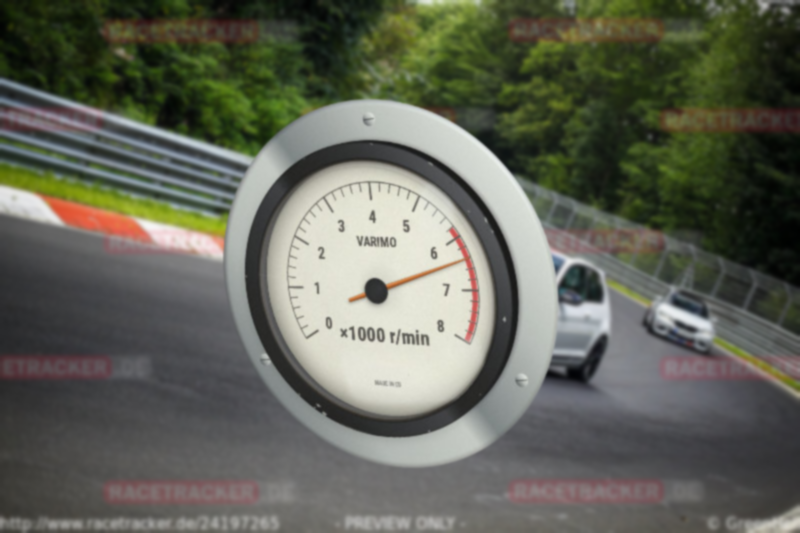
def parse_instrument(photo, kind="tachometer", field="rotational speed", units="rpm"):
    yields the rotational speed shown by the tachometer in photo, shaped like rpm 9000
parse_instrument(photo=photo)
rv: rpm 6400
